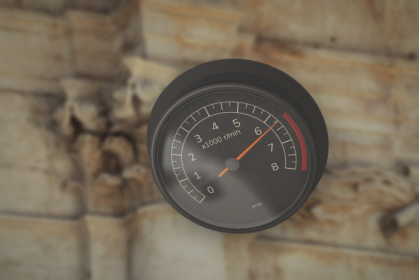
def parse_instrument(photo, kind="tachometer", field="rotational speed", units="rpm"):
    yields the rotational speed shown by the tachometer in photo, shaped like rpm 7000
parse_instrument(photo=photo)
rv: rpm 6250
